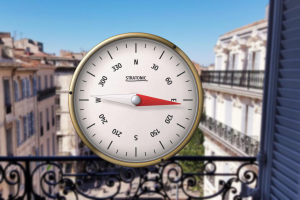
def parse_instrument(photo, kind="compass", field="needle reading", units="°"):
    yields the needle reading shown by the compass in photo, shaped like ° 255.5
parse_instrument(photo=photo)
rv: ° 95
